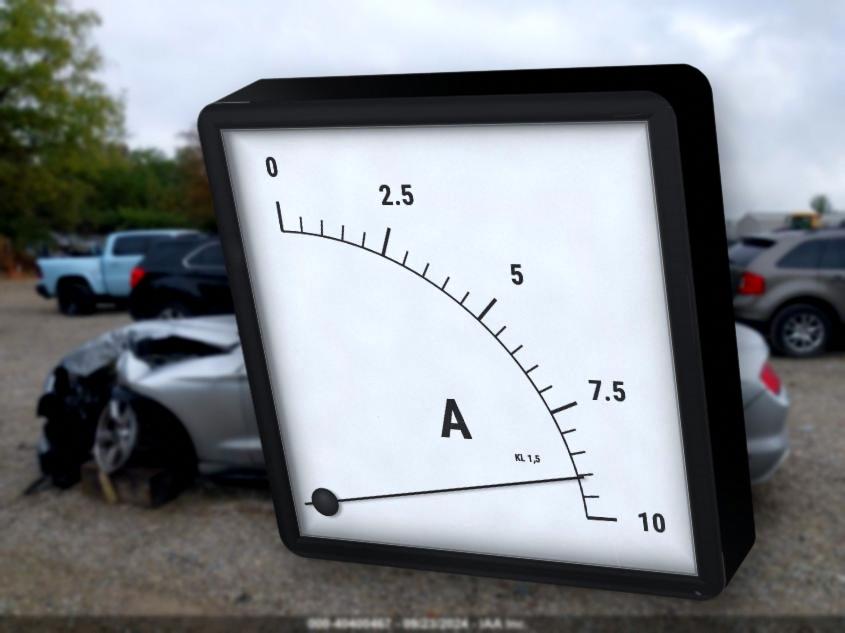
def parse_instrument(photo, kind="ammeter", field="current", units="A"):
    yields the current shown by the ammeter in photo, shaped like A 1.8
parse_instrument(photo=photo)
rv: A 9
